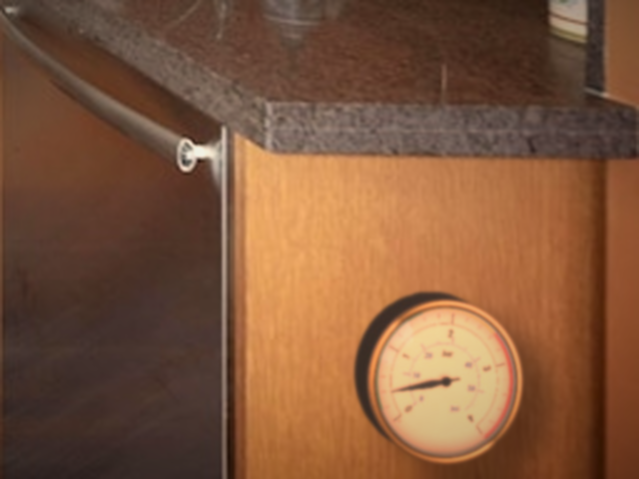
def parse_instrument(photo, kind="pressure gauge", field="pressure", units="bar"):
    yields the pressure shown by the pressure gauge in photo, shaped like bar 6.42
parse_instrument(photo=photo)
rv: bar 0.4
